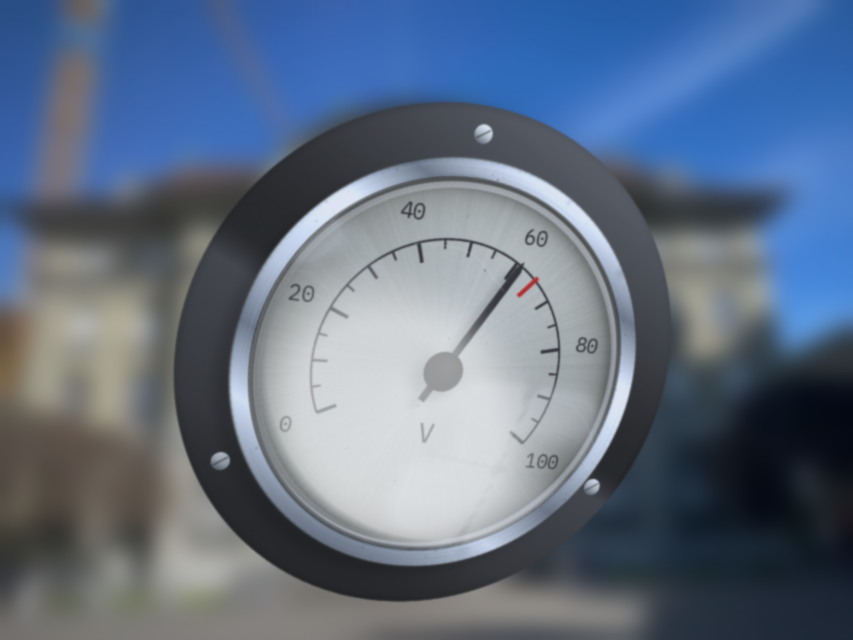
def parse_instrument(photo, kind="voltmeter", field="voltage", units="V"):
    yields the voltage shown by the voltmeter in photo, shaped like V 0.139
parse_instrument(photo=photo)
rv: V 60
